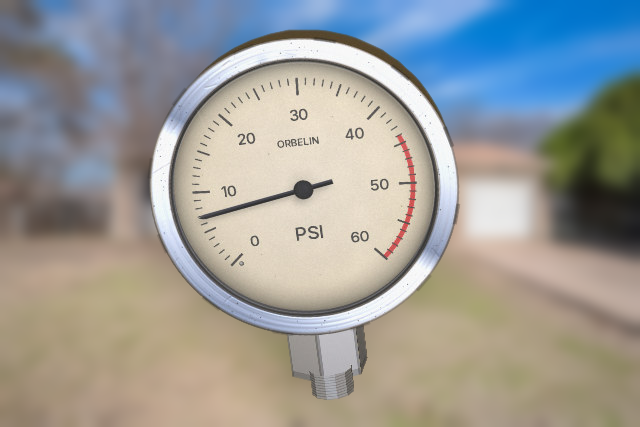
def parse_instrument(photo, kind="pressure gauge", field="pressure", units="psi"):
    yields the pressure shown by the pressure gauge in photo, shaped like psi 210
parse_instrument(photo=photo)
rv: psi 7
